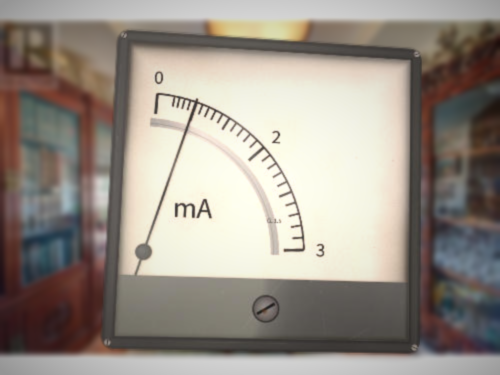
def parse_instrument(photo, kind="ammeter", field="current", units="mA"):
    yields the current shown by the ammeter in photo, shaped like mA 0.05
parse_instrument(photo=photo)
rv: mA 1
